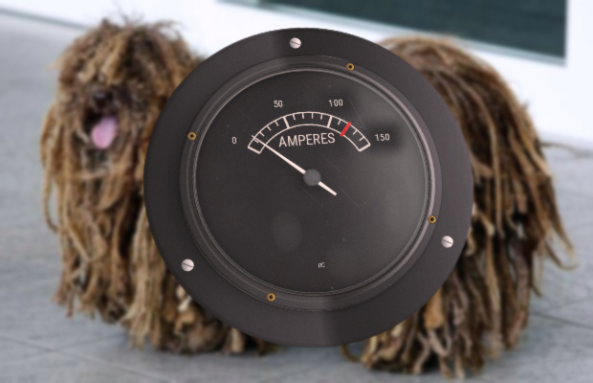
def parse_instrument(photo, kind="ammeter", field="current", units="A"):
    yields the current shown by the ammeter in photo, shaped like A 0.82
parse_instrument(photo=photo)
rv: A 10
